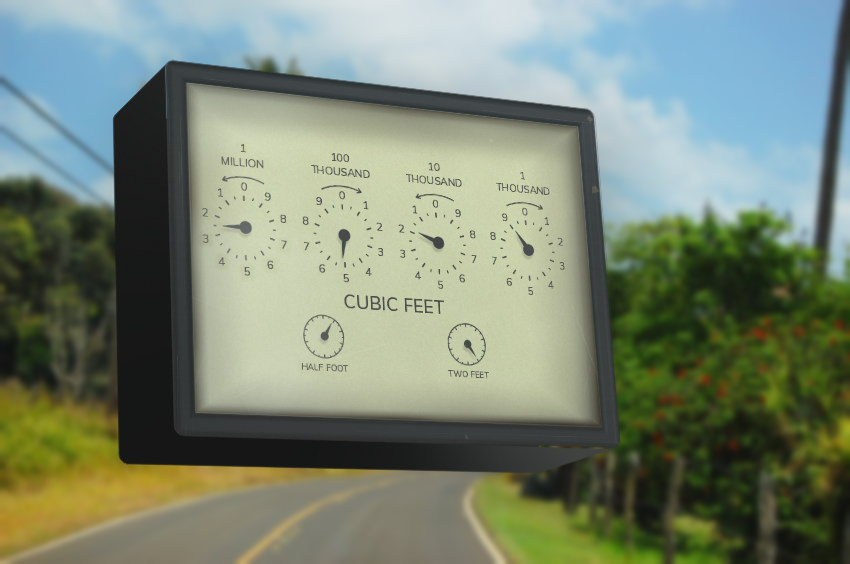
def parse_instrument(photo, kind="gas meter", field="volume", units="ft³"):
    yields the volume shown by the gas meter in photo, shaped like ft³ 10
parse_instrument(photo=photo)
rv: ft³ 251900
